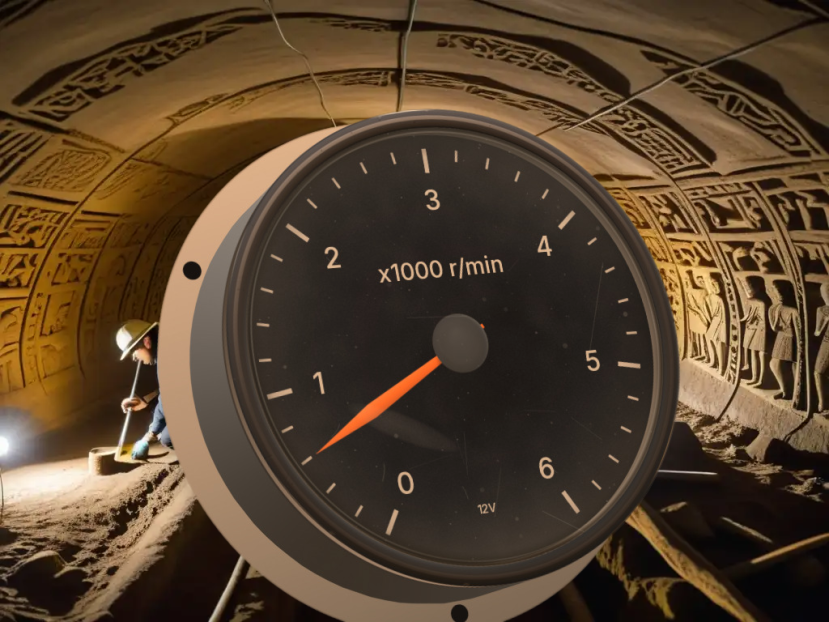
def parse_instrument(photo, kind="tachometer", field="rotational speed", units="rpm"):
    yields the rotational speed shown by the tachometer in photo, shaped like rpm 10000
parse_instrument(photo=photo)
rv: rpm 600
